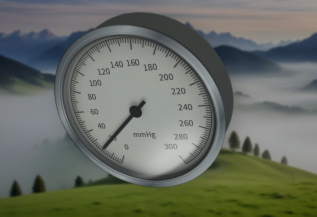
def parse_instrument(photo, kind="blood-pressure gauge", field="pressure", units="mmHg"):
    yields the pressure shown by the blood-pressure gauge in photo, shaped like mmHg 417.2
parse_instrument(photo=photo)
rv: mmHg 20
